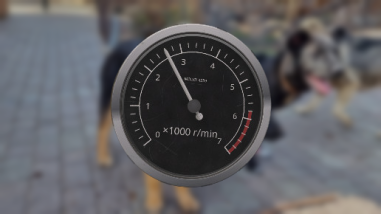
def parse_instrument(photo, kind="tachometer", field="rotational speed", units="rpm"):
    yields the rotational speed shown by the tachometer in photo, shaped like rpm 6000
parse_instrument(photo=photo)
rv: rpm 2600
